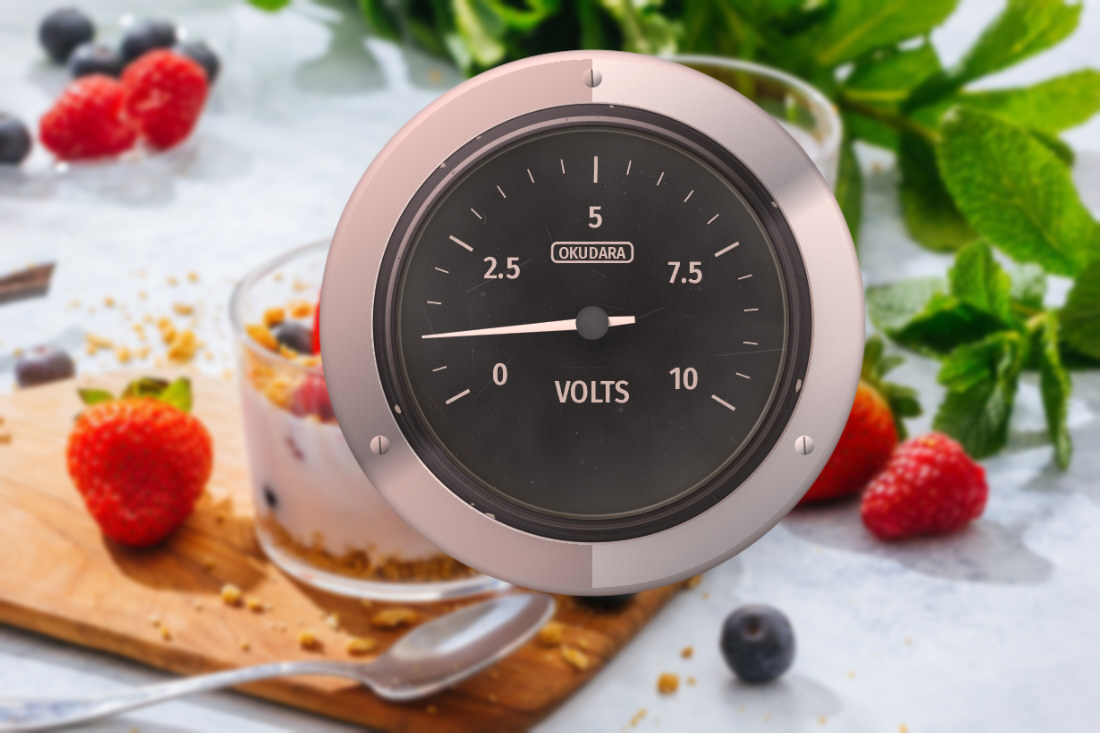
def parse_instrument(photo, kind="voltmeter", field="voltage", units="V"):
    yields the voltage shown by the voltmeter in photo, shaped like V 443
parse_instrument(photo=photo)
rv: V 1
